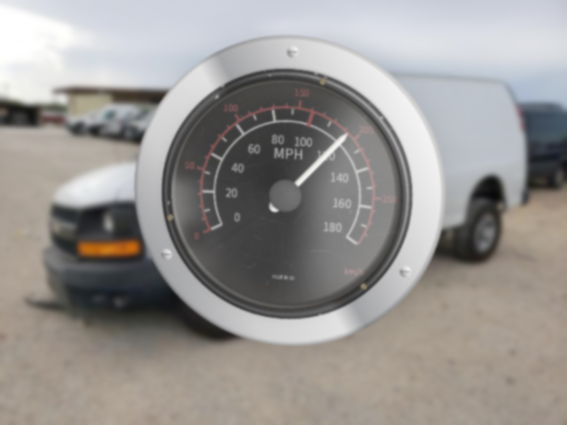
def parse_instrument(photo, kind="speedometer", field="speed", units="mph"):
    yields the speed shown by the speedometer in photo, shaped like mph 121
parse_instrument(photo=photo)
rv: mph 120
